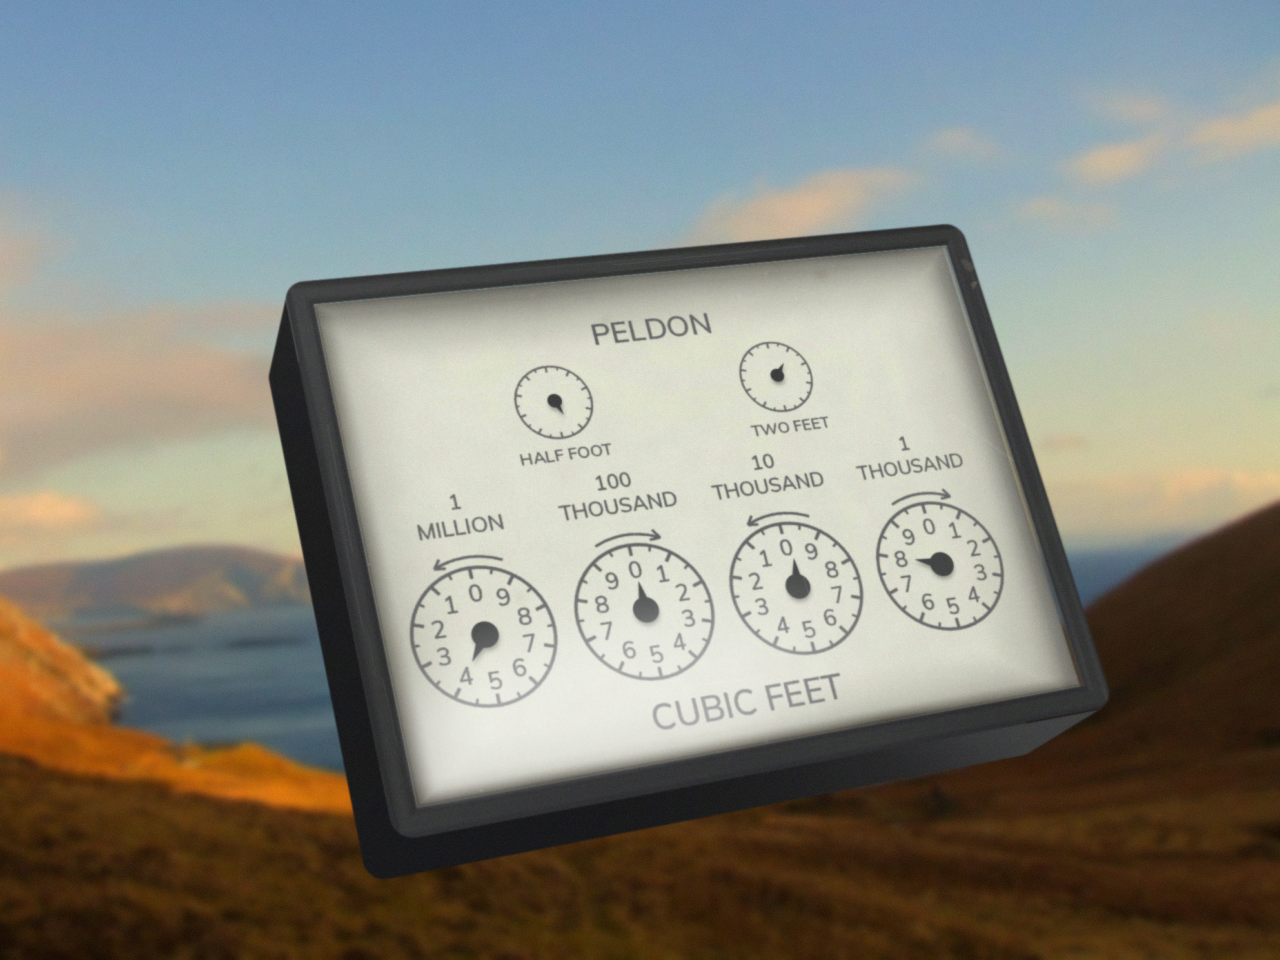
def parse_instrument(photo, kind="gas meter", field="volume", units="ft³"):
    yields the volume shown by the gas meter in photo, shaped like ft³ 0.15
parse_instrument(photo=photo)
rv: ft³ 399800
